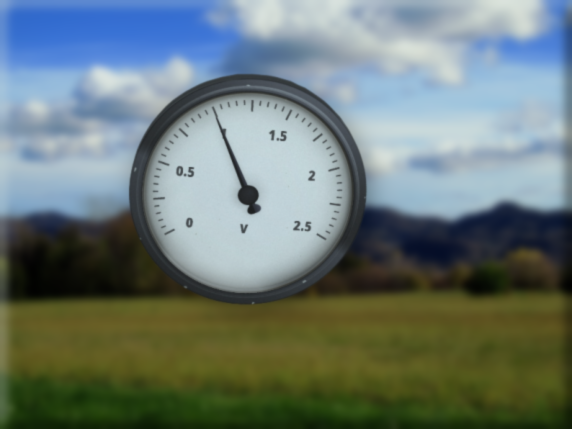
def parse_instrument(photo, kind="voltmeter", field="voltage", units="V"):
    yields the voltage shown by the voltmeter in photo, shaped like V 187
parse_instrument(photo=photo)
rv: V 1
